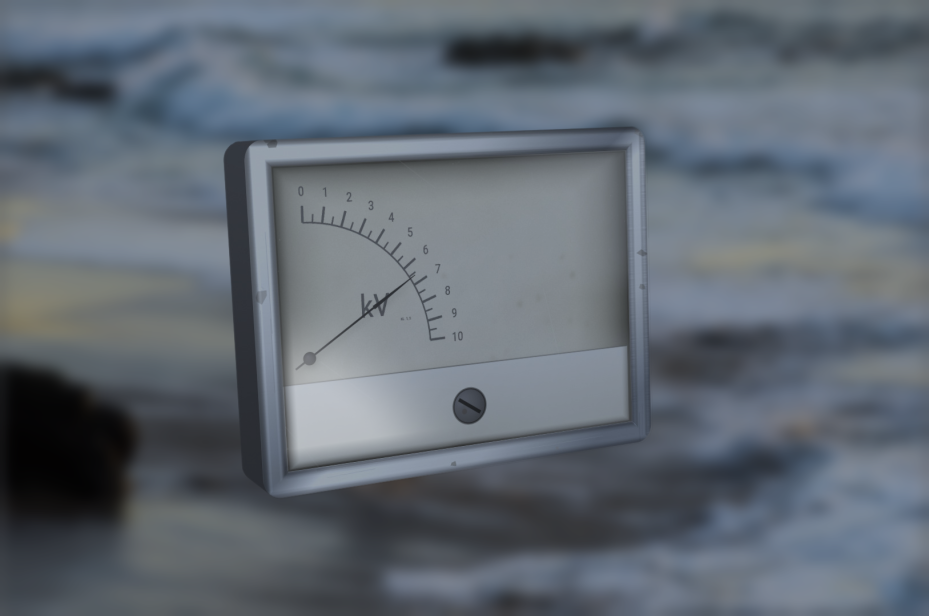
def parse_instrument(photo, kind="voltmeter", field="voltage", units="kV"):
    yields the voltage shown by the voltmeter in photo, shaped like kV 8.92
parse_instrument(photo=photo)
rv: kV 6.5
